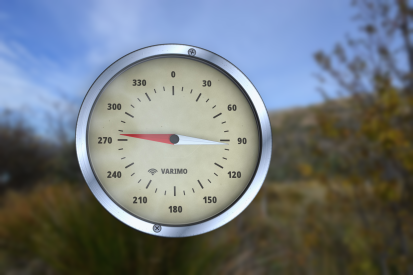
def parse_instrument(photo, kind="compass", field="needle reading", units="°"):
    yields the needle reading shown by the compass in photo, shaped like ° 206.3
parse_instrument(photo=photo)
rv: ° 275
